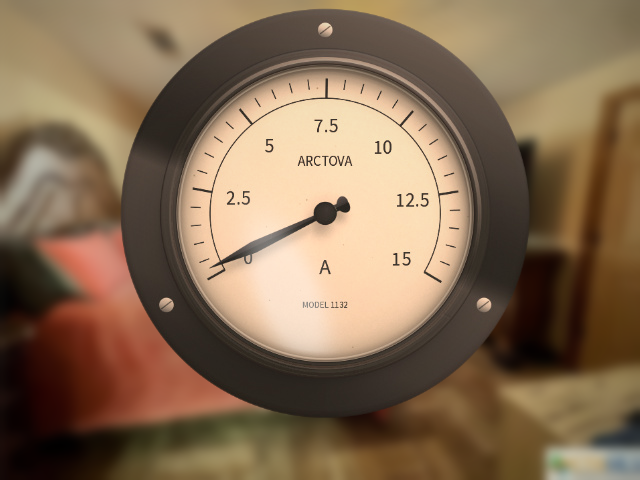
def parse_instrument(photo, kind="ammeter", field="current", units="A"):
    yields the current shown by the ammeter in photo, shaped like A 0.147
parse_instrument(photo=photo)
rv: A 0.25
